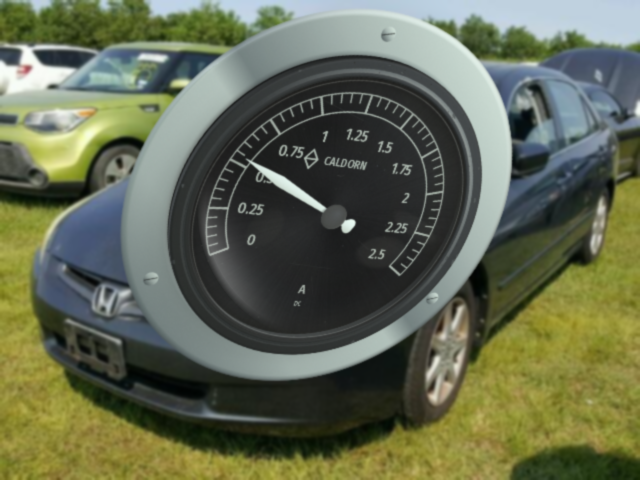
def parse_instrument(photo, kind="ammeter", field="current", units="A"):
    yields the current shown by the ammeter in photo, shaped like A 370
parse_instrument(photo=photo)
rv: A 0.55
